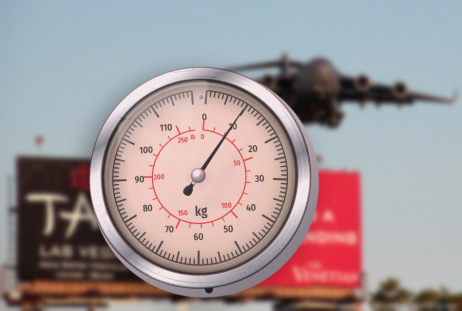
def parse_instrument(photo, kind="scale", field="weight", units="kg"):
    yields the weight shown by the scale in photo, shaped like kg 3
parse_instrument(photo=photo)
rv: kg 10
